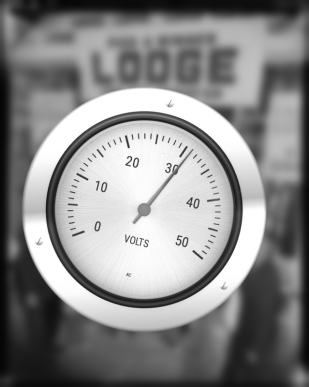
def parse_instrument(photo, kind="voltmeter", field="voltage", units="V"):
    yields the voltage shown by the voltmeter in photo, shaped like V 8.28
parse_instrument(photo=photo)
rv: V 31
